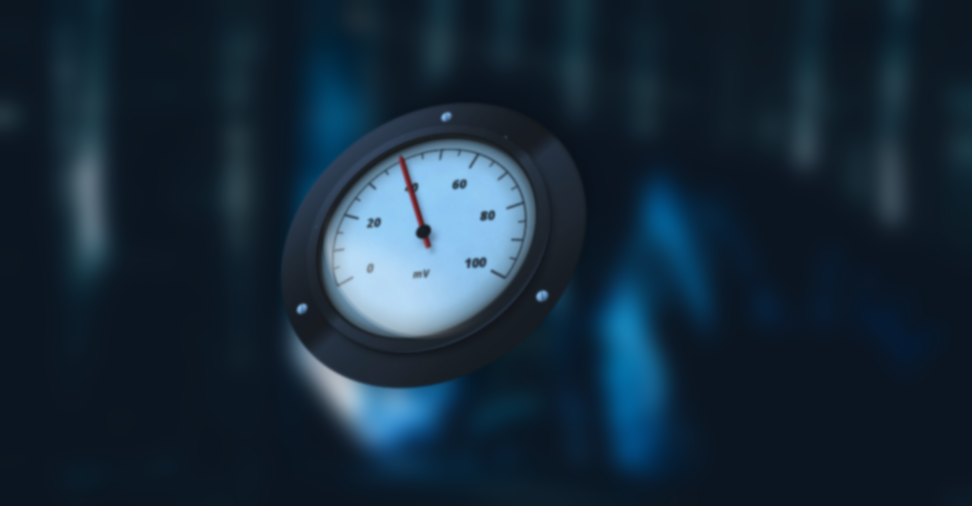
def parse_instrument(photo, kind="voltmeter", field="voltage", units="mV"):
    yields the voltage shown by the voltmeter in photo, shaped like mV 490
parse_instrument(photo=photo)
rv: mV 40
